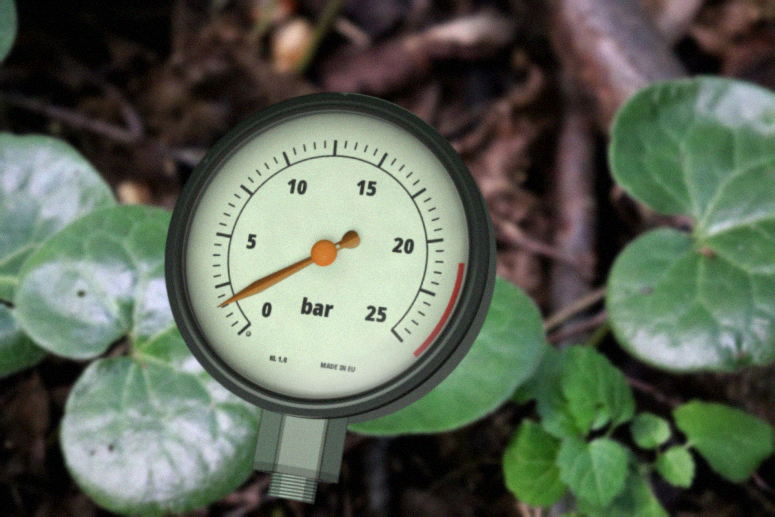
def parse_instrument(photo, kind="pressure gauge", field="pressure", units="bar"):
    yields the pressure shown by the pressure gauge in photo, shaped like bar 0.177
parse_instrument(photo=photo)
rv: bar 1.5
